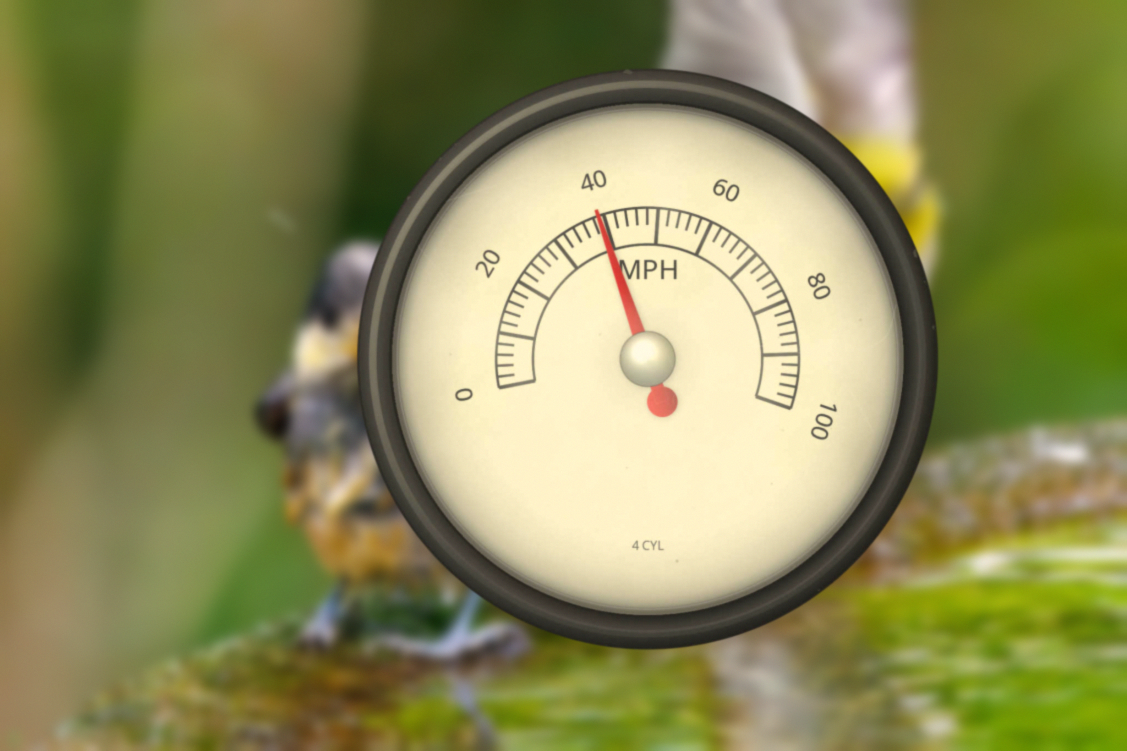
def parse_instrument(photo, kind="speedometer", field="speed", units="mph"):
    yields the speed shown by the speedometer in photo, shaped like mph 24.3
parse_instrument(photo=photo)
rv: mph 39
